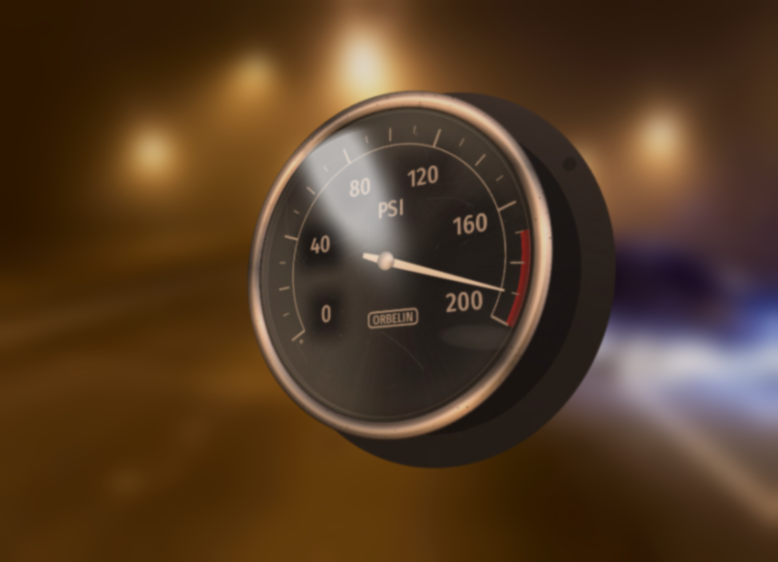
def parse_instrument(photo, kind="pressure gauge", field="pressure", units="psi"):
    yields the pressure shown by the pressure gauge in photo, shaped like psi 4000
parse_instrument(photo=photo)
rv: psi 190
